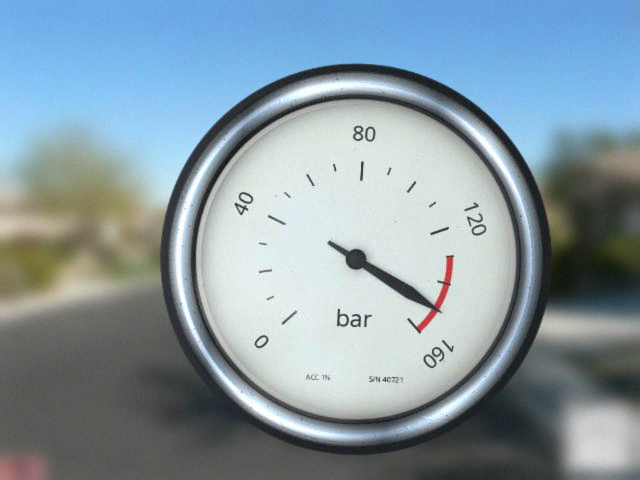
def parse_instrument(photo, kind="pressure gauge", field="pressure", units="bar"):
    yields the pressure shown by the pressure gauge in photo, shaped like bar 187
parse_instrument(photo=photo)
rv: bar 150
